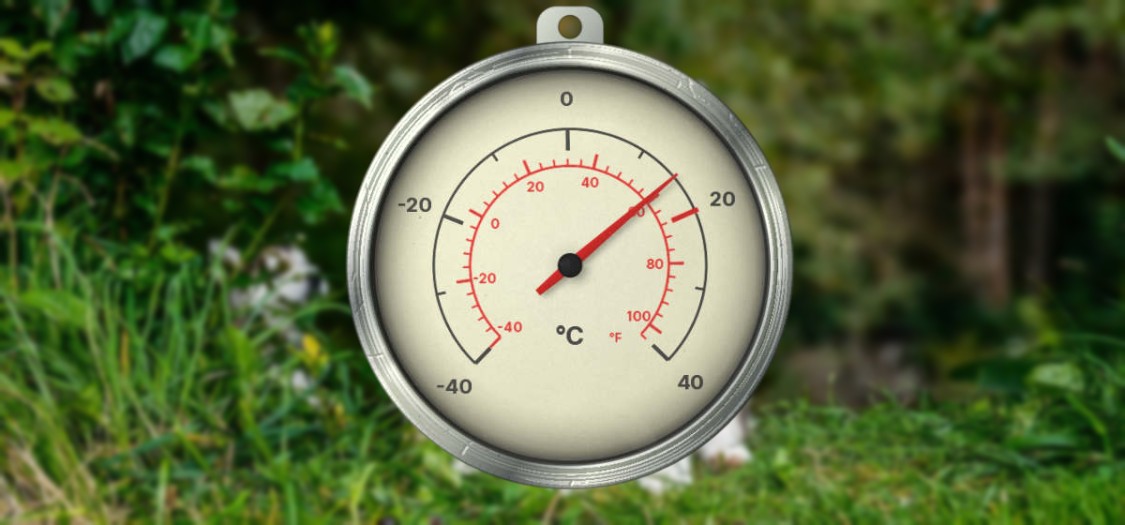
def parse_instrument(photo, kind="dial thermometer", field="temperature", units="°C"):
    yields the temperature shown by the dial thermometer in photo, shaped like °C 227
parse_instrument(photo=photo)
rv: °C 15
